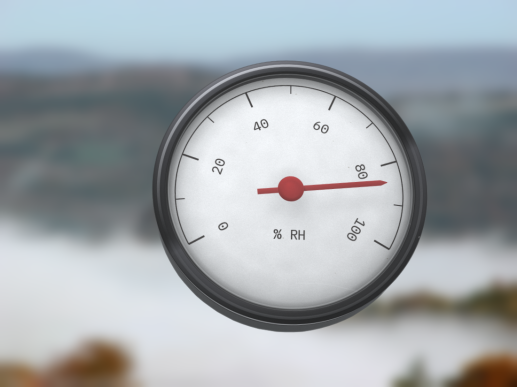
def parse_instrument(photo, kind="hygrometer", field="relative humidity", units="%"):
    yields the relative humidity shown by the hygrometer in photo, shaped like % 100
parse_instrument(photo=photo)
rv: % 85
